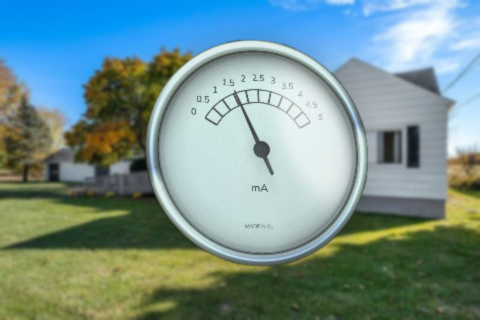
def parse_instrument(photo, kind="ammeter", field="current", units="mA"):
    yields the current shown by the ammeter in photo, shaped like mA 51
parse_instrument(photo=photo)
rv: mA 1.5
